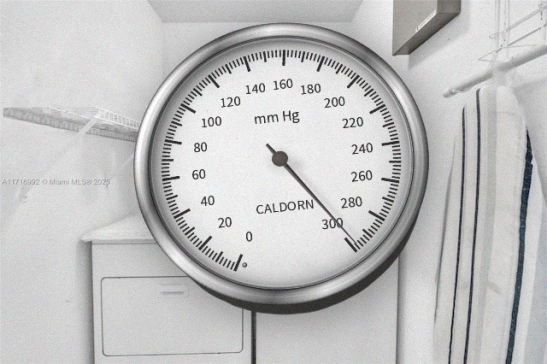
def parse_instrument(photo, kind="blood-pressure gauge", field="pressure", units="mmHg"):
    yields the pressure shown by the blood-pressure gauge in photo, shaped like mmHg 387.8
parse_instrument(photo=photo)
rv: mmHg 298
